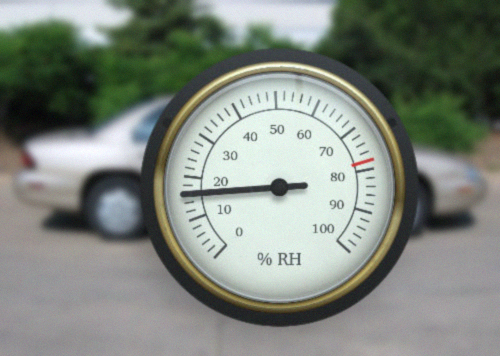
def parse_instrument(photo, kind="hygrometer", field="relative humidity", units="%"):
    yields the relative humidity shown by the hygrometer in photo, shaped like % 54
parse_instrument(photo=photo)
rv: % 16
